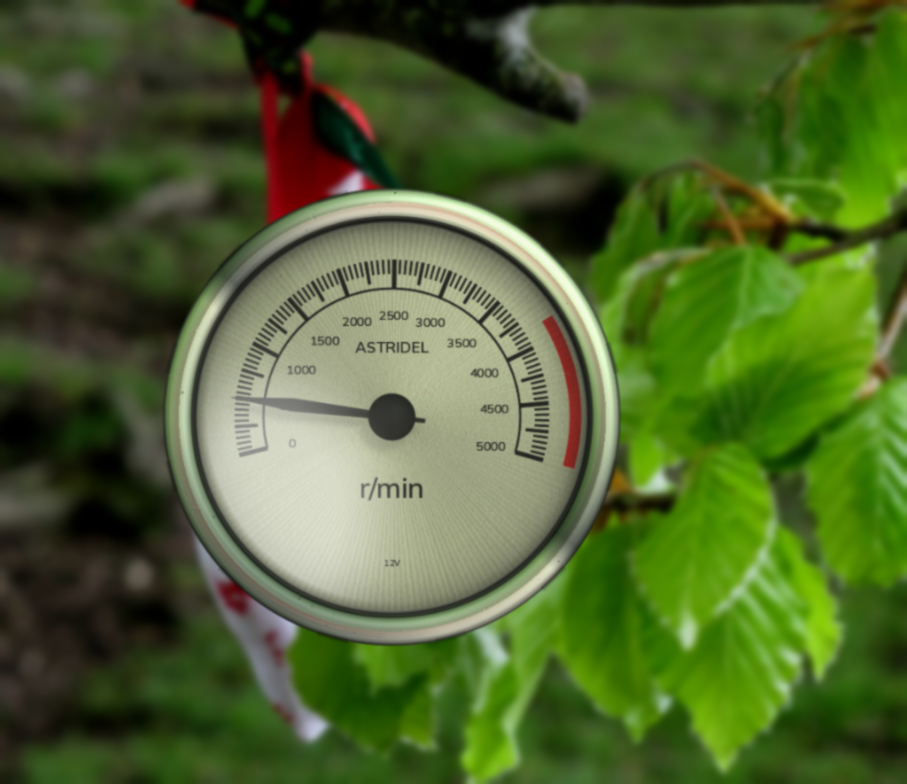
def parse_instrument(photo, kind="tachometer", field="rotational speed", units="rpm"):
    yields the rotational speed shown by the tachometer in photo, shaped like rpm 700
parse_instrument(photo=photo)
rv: rpm 500
